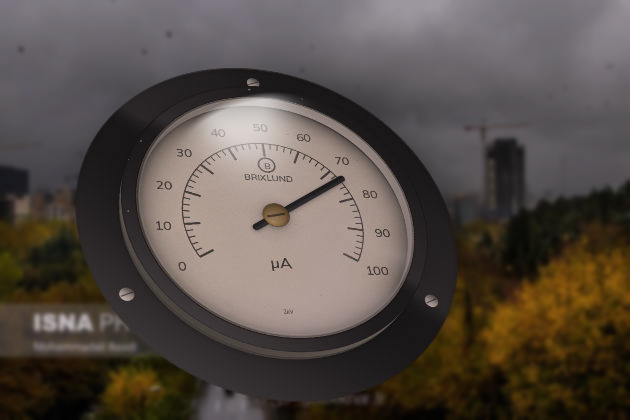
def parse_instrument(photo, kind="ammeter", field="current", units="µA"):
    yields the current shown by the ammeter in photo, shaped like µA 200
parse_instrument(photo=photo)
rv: µA 74
